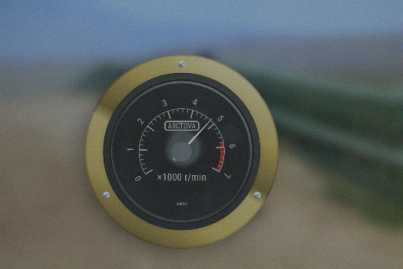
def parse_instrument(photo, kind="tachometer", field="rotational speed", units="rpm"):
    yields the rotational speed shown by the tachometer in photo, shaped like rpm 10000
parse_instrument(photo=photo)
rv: rpm 4800
